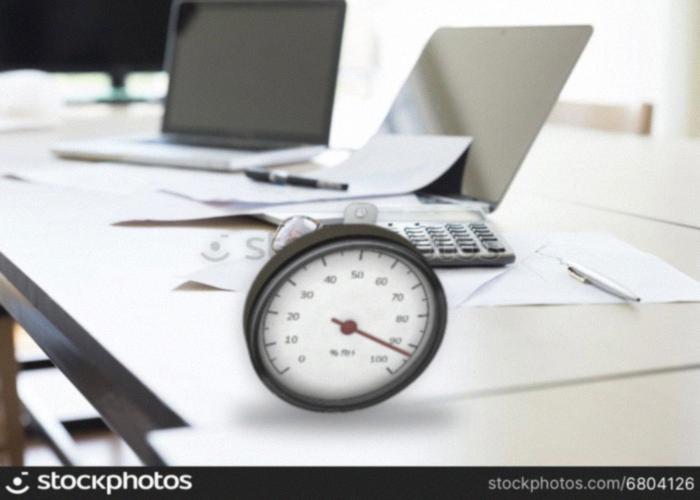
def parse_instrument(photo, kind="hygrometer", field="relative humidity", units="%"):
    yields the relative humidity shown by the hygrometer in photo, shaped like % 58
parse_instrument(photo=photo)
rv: % 92.5
